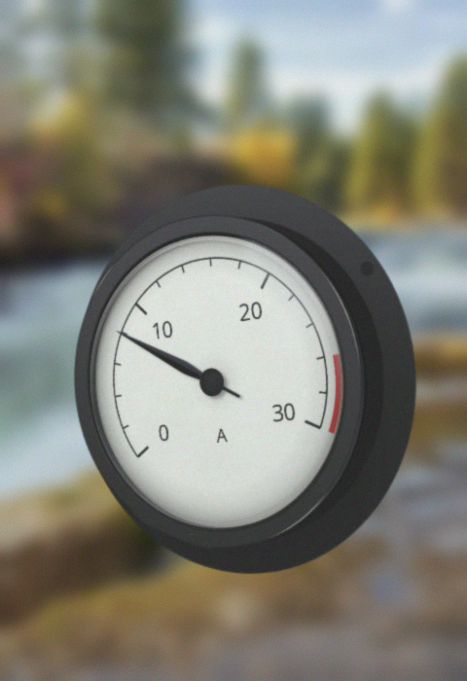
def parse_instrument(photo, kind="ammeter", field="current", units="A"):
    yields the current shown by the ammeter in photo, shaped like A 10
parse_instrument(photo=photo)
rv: A 8
